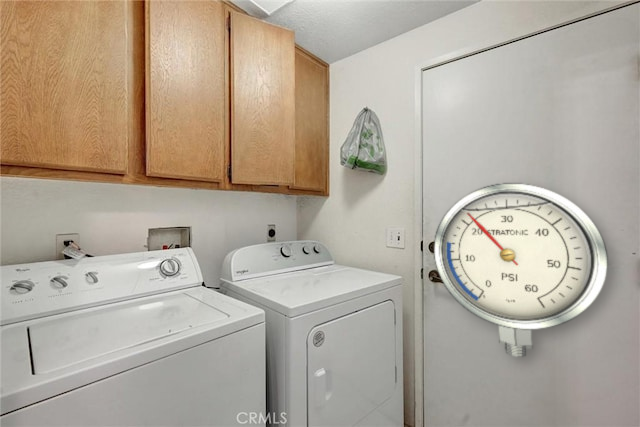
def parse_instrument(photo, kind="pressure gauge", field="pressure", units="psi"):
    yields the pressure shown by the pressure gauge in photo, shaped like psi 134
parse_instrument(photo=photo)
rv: psi 22
